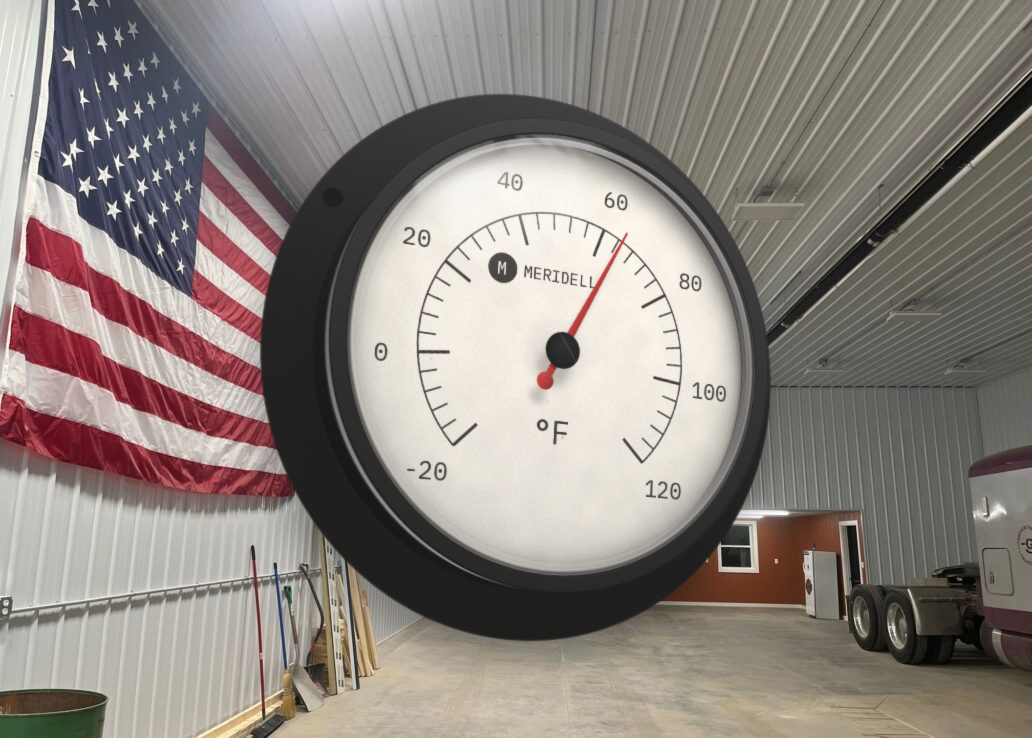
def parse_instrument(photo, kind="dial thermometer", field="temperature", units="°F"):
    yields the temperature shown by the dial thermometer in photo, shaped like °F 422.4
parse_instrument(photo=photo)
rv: °F 64
